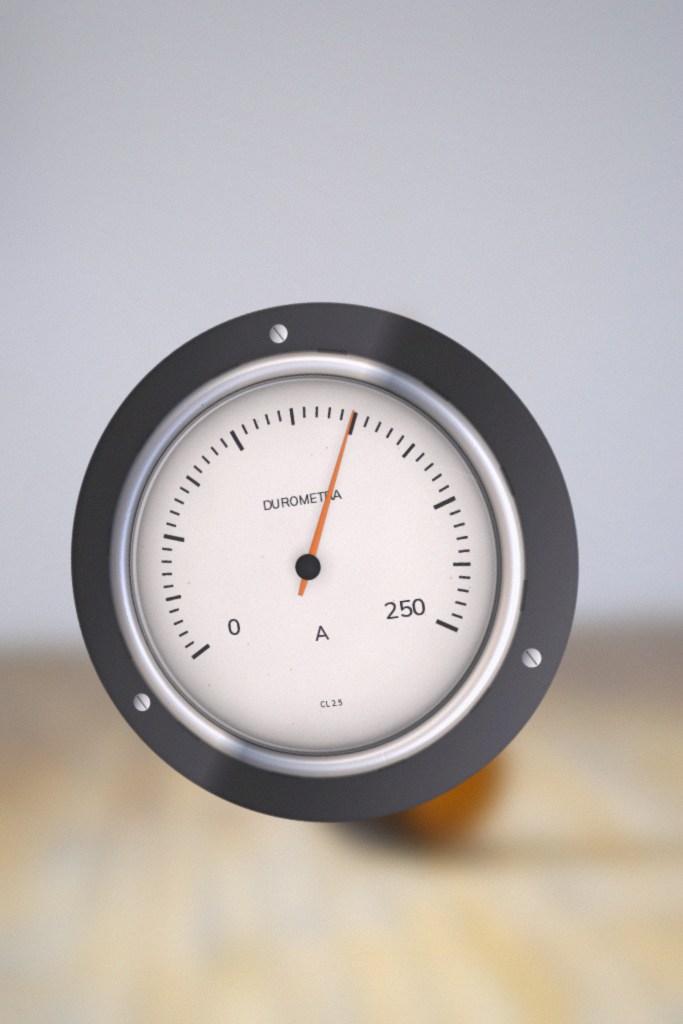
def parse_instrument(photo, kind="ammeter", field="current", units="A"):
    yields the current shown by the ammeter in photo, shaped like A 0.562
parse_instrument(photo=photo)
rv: A 150
